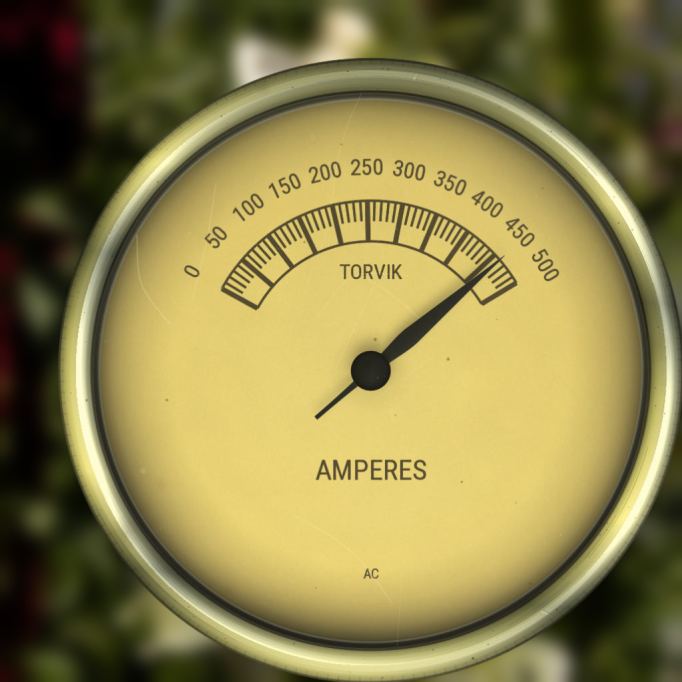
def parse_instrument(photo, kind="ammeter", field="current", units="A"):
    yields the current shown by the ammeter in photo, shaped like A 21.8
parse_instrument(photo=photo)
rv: A 460
